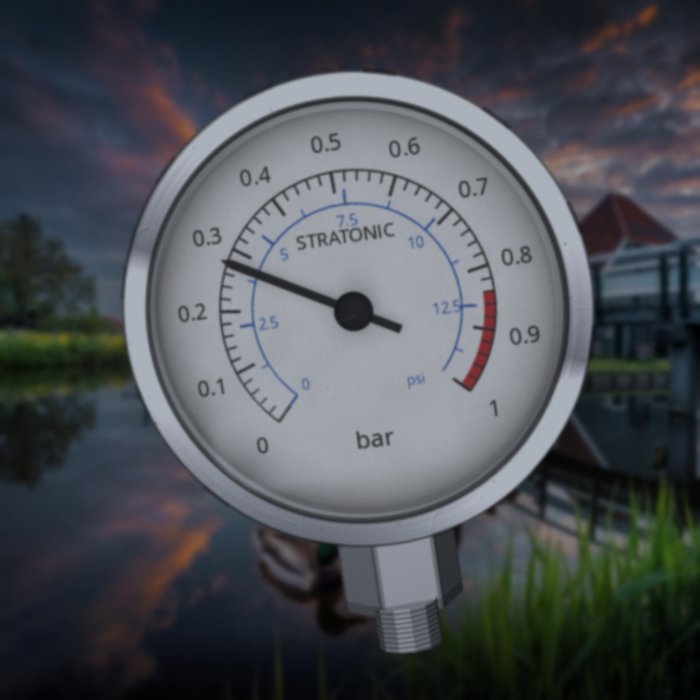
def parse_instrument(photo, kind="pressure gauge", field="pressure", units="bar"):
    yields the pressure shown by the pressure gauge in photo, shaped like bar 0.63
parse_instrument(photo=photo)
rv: bar 0.28
